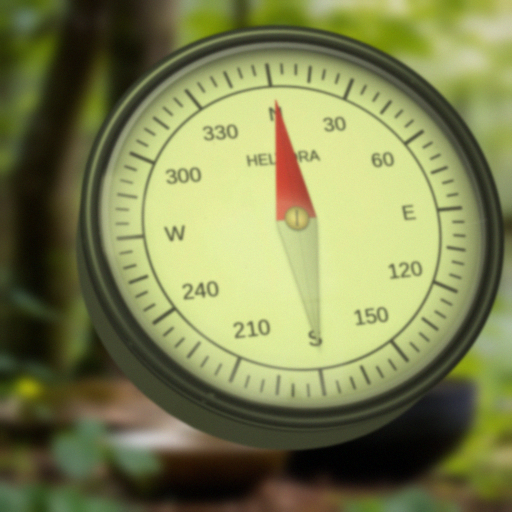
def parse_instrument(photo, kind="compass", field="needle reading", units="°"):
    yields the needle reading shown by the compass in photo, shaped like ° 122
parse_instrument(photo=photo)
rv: ° 0
